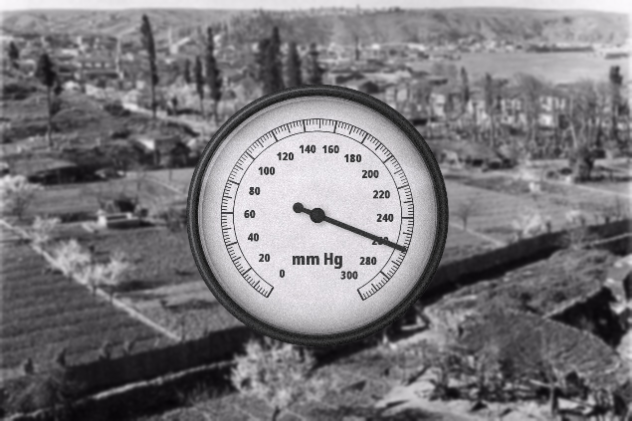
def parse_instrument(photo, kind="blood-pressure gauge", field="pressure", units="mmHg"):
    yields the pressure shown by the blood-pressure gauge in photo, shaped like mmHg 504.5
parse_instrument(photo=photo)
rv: mmHg 260
